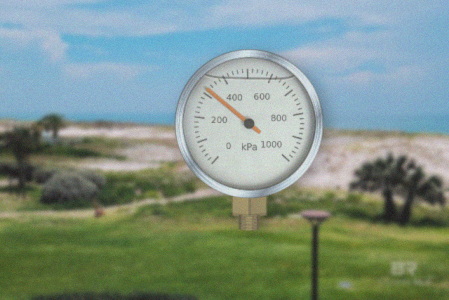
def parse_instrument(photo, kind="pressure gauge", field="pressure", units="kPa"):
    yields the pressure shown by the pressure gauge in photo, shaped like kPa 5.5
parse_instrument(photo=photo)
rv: kPa 320
